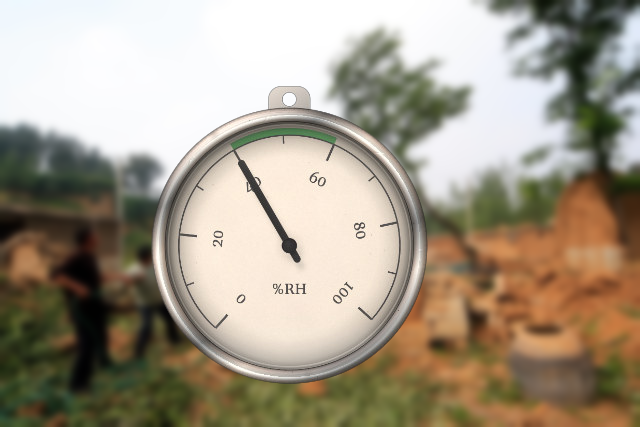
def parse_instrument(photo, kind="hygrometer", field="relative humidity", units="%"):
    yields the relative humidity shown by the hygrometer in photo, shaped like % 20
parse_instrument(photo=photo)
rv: % 40
